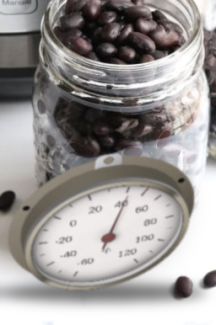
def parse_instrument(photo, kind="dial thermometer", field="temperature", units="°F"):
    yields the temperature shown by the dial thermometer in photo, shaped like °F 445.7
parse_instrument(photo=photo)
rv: °F 40
